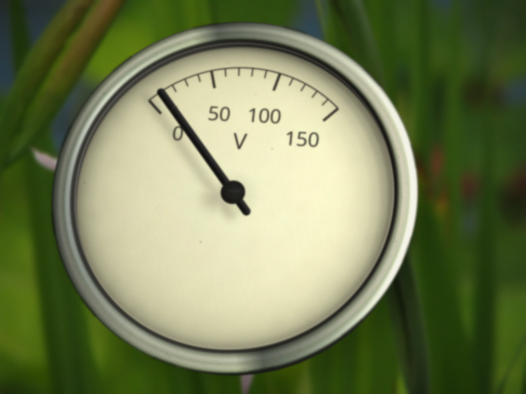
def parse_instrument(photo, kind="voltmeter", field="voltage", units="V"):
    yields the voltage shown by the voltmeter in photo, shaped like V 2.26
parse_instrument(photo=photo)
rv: V 10
